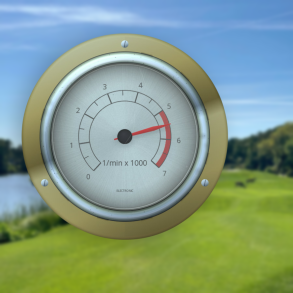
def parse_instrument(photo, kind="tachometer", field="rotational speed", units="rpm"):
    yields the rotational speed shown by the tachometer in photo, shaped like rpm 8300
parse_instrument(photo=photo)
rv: rpm 5500
